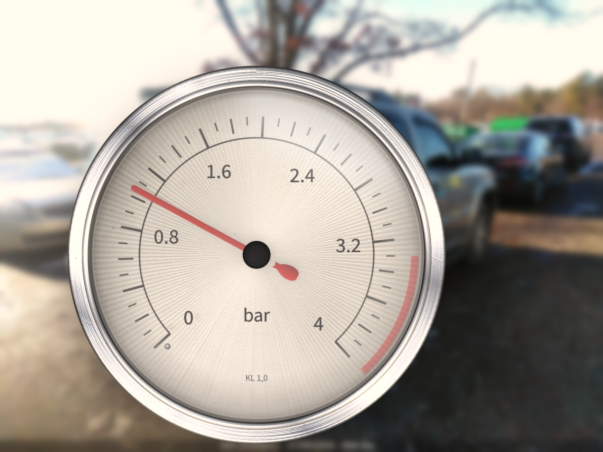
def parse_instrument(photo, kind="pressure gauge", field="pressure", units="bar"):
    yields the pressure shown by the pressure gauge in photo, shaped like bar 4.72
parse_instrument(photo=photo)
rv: bar 1.05
